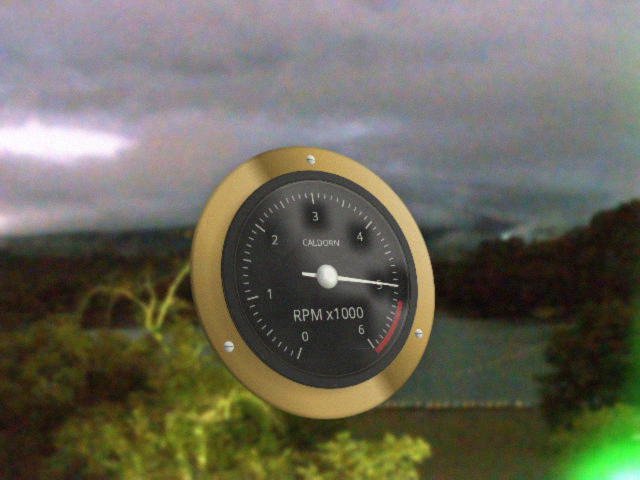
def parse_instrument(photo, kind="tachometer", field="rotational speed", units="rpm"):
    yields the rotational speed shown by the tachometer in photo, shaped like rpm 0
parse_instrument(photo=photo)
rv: rpm 5000
